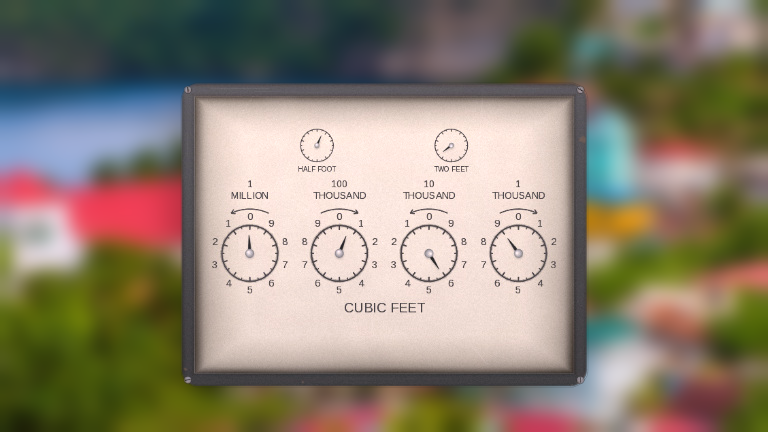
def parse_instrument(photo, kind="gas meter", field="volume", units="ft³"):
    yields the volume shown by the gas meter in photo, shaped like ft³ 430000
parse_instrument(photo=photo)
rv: ft³ 5900
